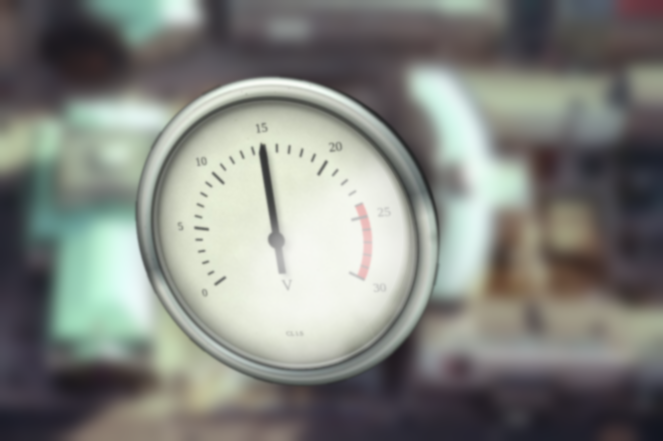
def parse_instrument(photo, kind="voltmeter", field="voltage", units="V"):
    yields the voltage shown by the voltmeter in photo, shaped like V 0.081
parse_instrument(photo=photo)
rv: V 15
